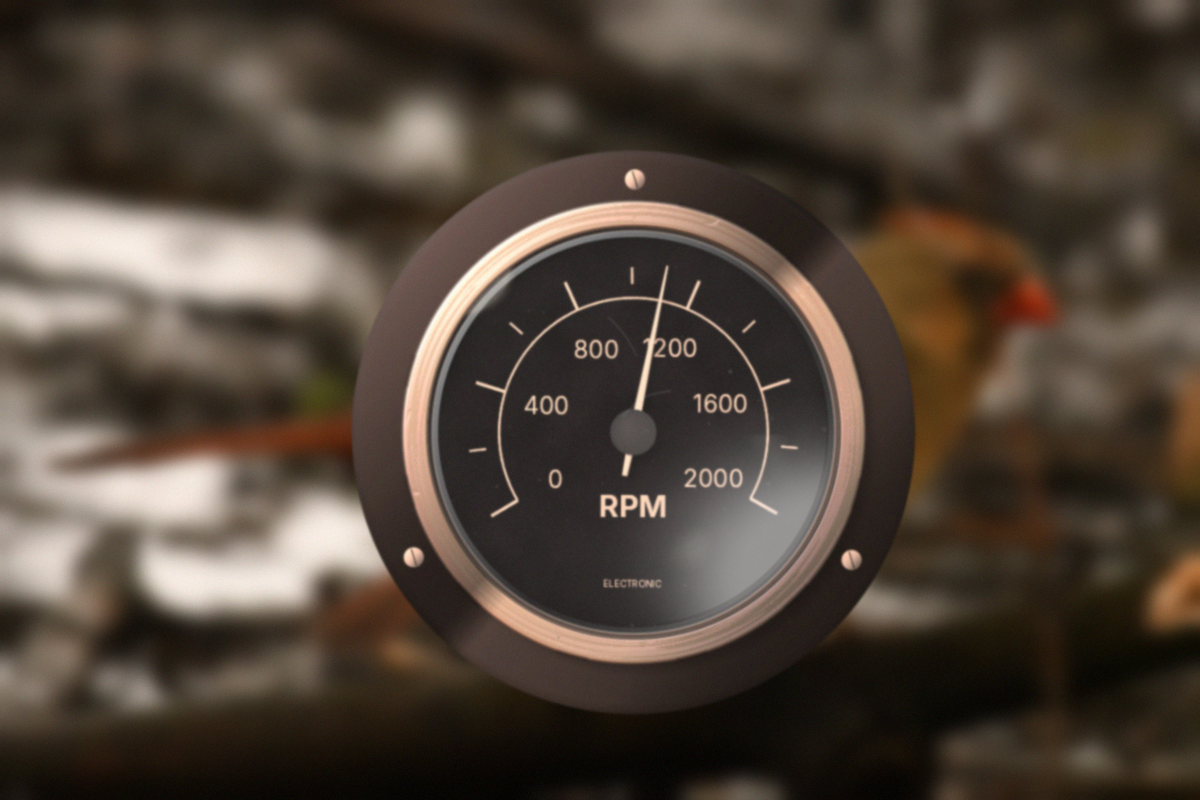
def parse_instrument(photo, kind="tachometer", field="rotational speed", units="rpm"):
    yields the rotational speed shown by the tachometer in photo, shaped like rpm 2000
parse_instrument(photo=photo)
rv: rpm 1100
